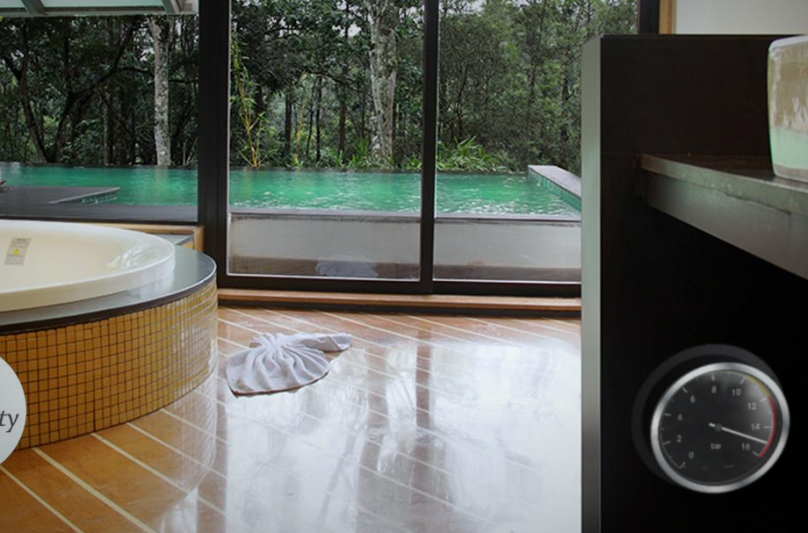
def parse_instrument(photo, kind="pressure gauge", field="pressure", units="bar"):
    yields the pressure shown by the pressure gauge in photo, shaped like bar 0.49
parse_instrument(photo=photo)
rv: bar 15
